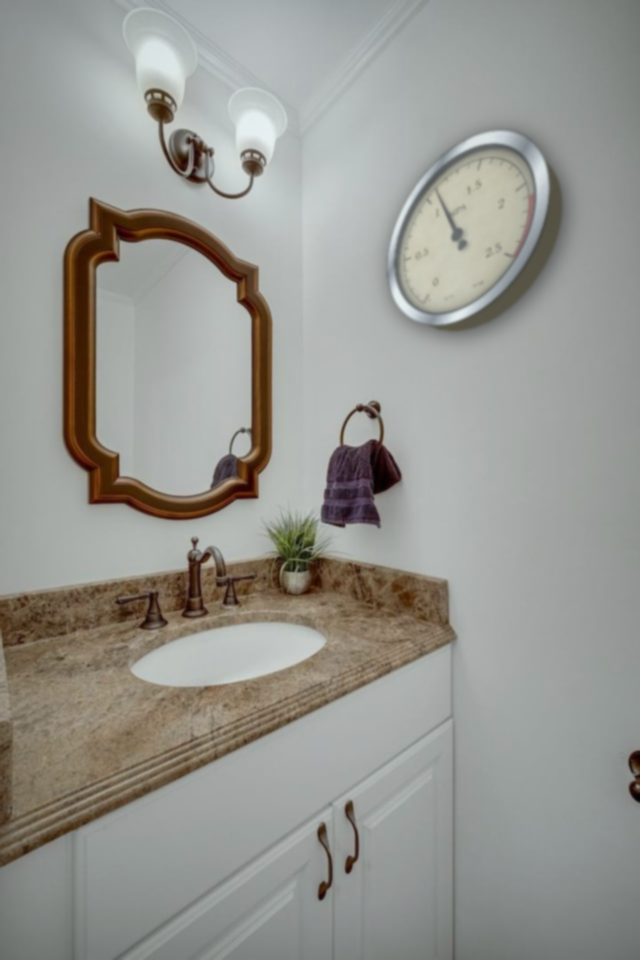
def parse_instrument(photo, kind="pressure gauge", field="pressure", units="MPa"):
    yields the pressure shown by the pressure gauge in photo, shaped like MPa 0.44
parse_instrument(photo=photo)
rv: MPa 1.1
